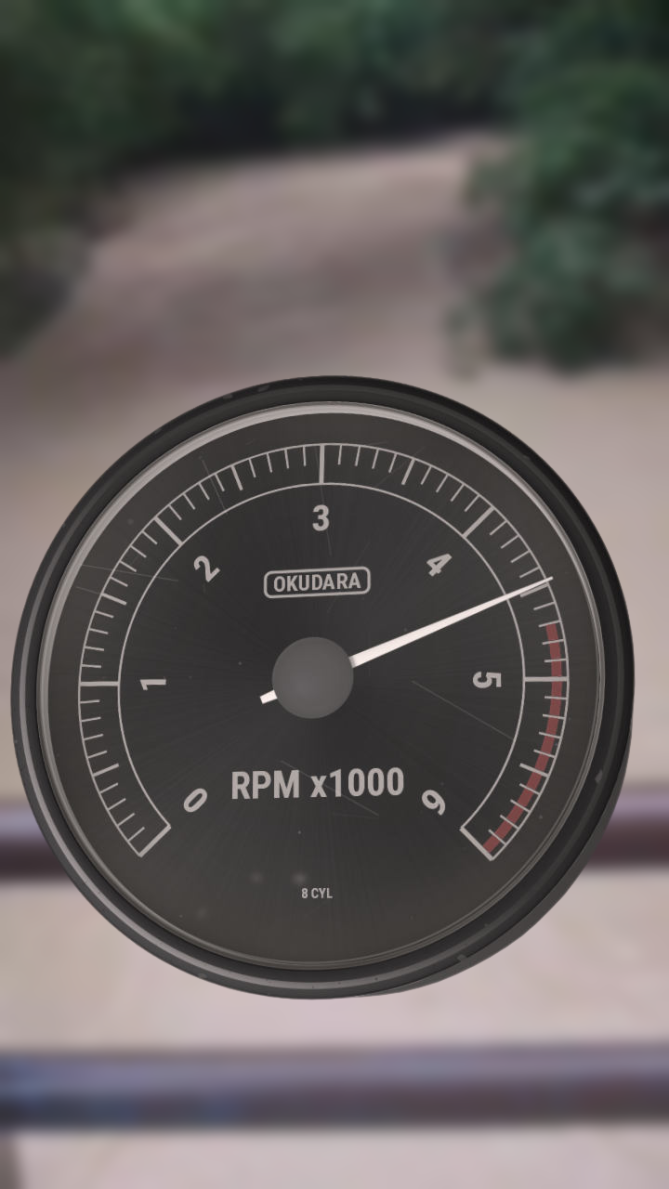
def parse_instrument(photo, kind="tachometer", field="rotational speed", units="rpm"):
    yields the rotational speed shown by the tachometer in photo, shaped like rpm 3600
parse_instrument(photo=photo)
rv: rpm 4500
